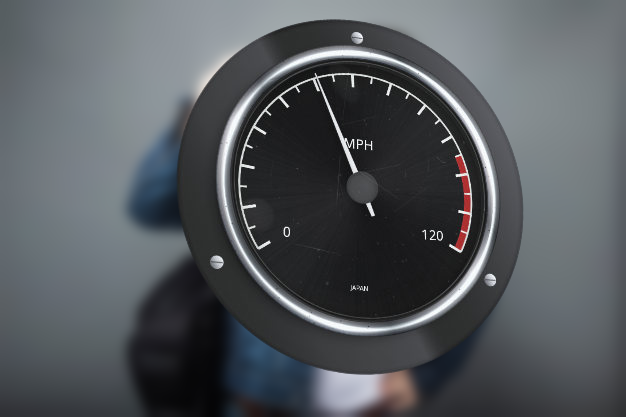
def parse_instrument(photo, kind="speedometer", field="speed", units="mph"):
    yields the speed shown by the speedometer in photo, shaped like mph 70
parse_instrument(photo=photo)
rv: mph 50
